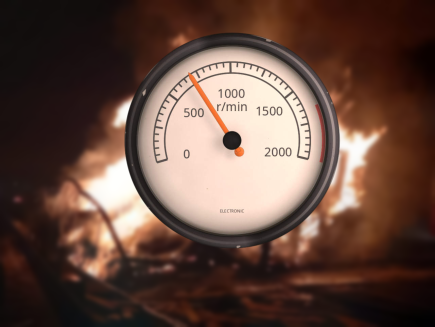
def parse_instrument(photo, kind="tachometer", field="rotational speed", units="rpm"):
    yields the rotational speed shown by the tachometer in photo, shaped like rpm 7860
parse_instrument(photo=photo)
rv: rpm 700
